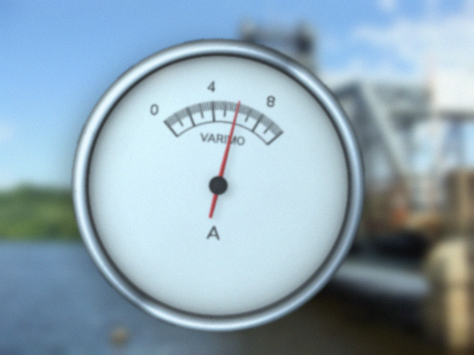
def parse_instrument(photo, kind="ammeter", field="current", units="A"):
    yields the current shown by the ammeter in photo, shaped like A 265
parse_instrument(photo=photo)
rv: A 6
